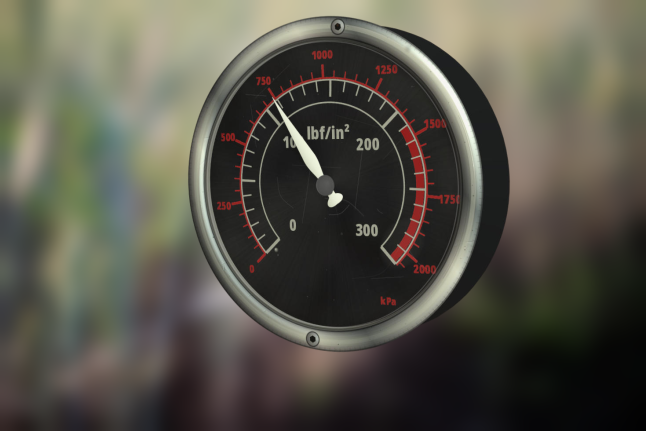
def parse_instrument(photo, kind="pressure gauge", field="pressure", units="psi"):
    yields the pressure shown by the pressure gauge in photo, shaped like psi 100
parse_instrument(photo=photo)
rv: psi 110
